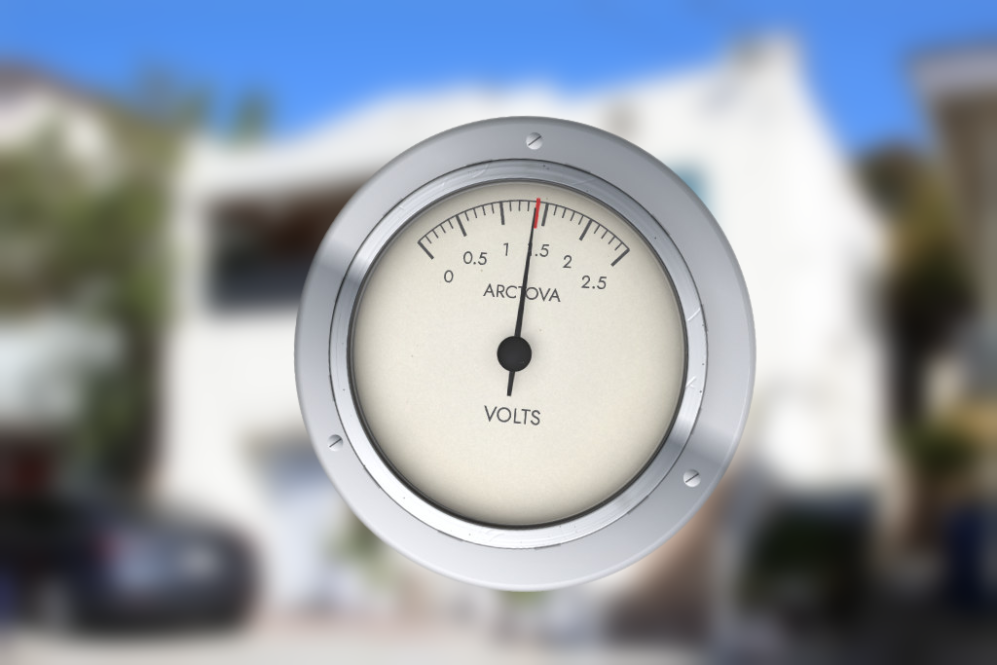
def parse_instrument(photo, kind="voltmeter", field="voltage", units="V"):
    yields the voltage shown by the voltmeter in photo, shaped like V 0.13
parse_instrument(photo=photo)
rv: V 1.4
